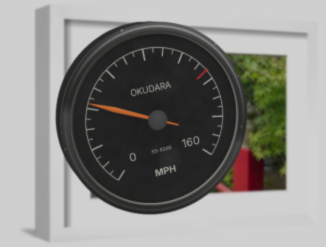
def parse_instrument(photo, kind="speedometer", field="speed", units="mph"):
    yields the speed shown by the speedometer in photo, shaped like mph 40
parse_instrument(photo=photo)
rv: mph 42.5
